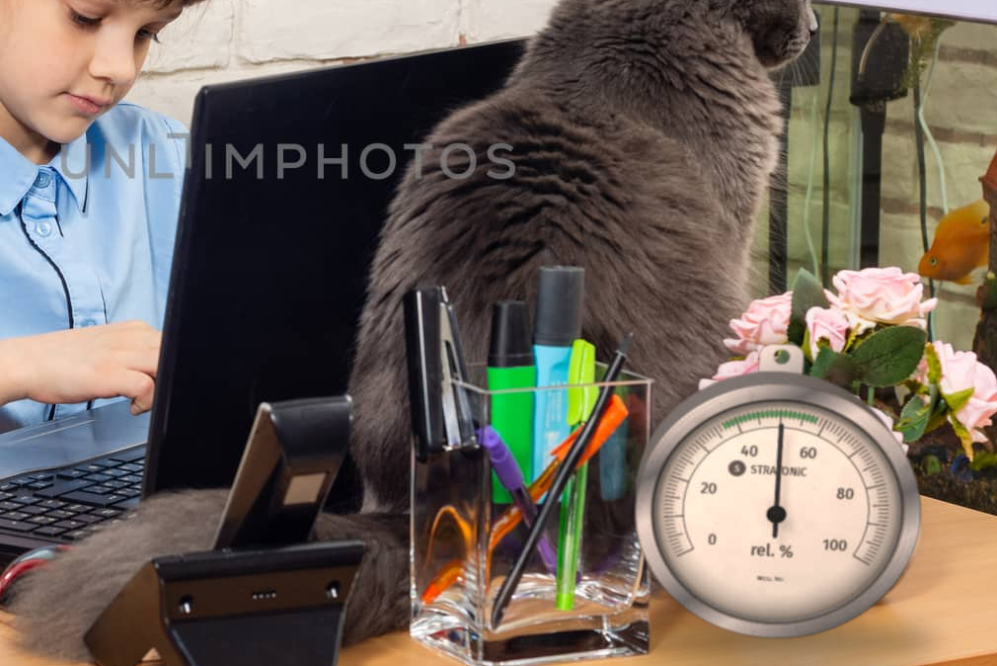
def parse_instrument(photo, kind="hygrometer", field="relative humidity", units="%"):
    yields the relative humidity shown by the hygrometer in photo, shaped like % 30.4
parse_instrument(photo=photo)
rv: % 50
